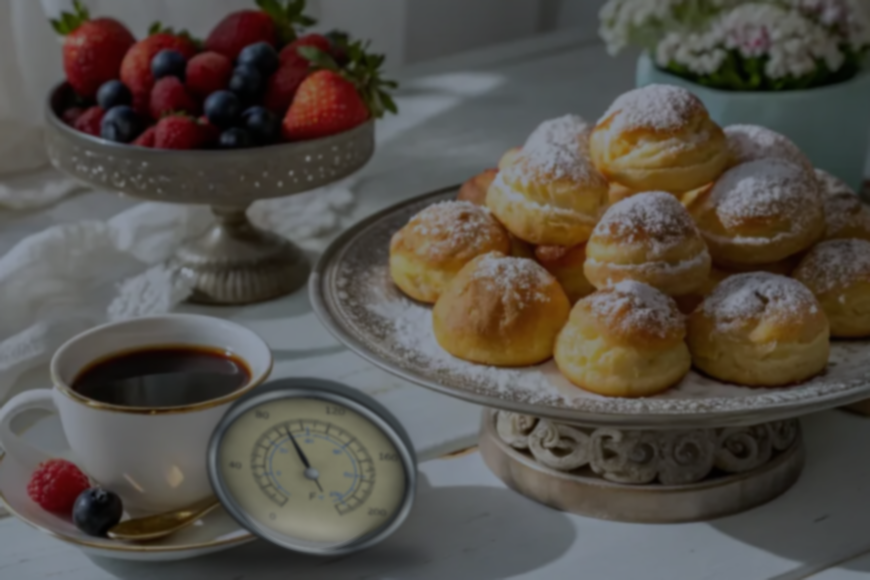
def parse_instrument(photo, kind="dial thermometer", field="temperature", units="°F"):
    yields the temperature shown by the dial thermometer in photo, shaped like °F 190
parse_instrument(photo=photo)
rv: °F 90
